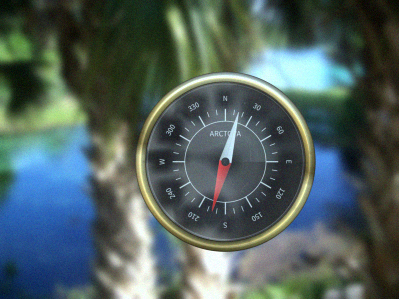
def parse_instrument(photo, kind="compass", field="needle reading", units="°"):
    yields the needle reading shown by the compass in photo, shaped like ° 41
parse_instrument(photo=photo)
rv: ° 195
